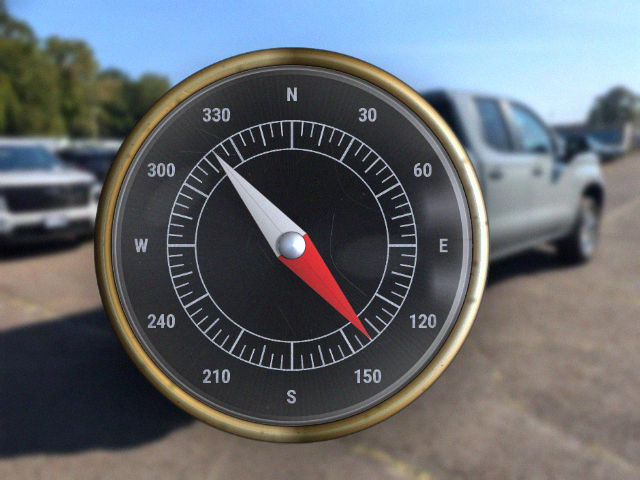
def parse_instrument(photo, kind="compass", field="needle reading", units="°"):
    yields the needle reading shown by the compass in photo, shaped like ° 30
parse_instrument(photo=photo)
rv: ° 140
